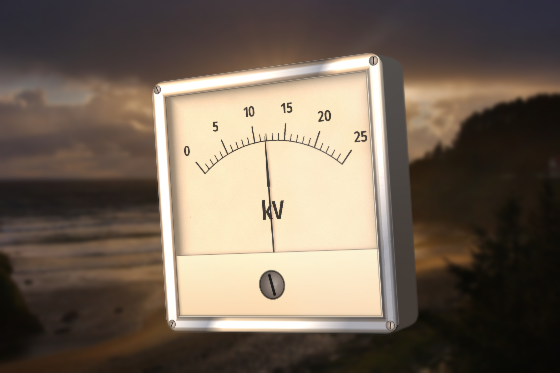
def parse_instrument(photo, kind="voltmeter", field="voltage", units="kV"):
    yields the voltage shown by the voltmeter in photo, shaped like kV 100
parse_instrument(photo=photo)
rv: kV 12
